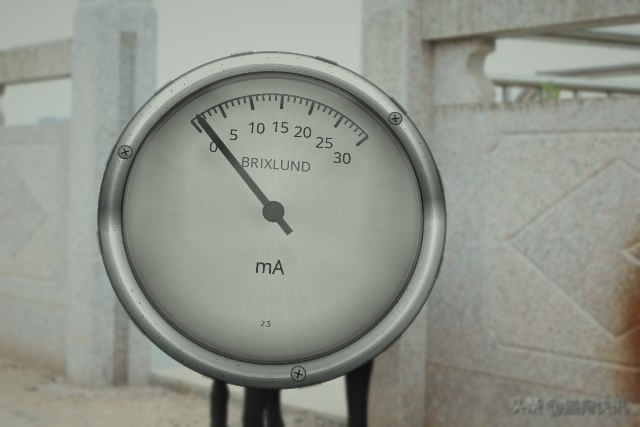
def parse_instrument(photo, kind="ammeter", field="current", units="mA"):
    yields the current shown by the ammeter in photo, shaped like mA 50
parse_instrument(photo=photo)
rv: mA 1
